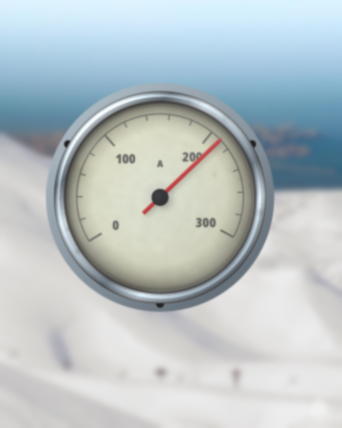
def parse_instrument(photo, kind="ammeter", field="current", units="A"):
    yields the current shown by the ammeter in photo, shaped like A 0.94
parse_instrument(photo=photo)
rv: A 210
